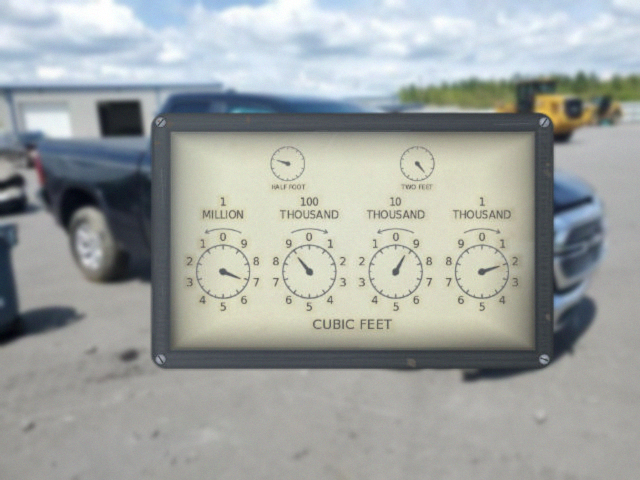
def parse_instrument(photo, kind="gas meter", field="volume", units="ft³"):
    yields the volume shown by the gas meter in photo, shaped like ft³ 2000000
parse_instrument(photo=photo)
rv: ft³ 689200
